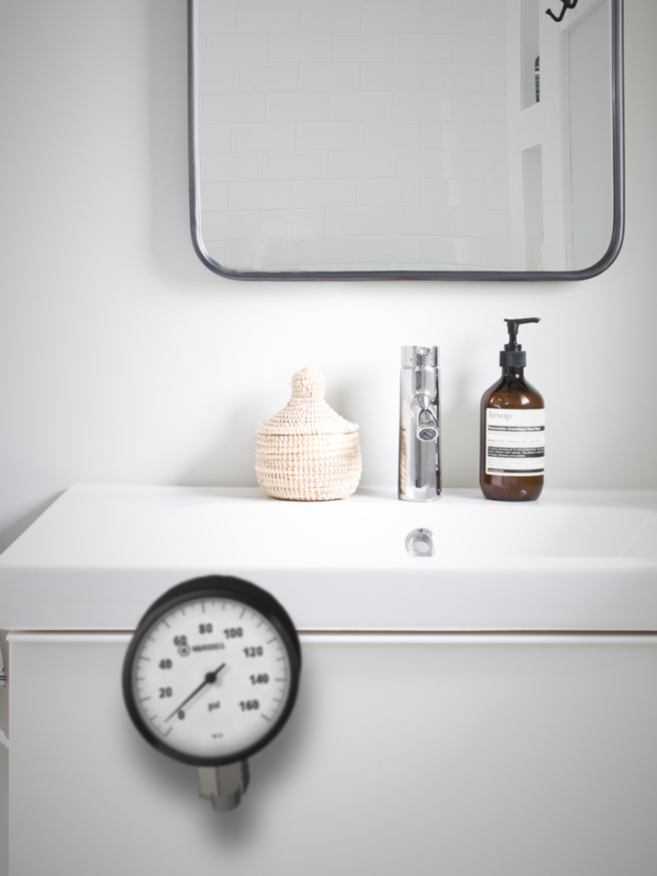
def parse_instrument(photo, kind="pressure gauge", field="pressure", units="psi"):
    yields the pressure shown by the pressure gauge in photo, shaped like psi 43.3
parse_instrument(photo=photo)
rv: psi 5
